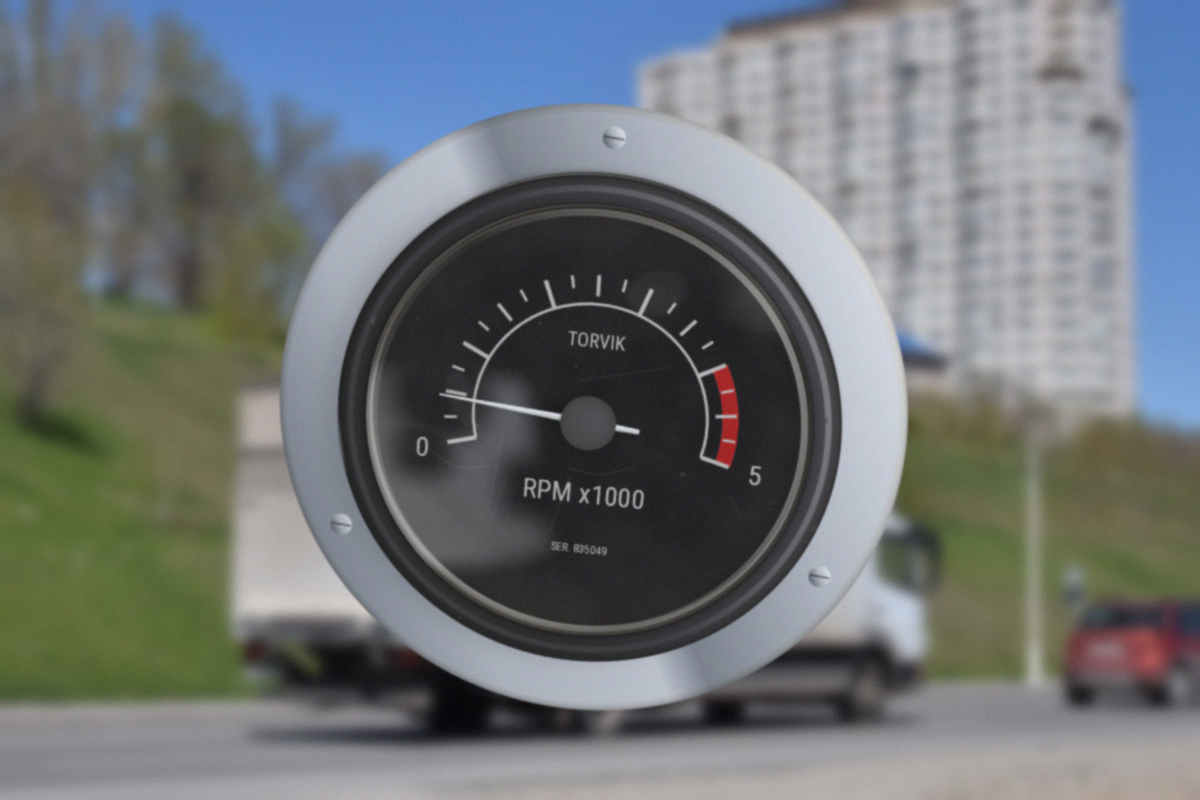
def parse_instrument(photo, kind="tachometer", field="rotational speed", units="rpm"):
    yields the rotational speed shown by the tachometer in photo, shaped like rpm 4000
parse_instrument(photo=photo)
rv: rpm 500
